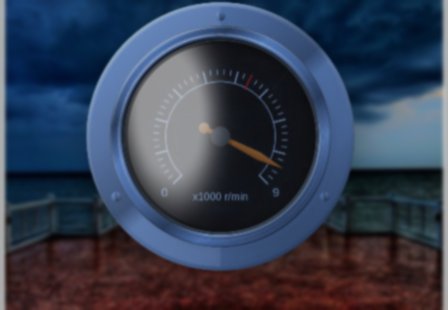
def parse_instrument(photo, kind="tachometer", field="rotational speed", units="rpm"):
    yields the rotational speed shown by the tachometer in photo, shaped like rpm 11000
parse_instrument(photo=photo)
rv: rpm 8400
